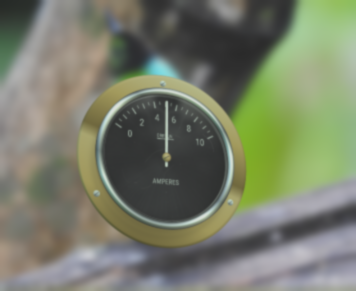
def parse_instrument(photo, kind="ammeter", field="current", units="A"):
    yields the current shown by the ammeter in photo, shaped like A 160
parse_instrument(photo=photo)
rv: A 5
